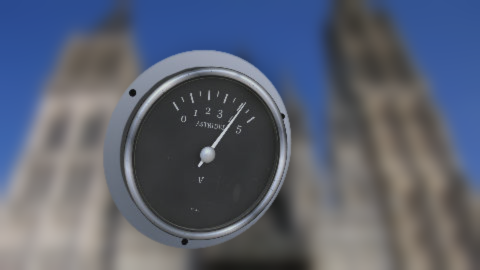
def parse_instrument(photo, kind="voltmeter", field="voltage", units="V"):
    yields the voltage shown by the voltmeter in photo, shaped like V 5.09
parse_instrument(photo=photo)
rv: V 4
